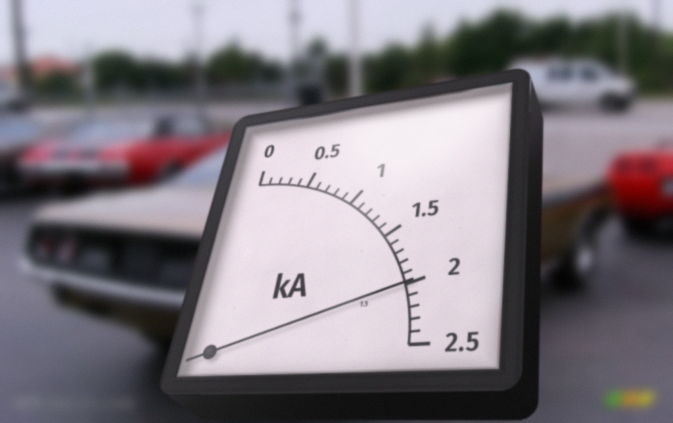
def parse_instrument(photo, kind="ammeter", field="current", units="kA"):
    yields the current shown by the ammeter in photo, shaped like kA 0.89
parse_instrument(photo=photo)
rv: kA 2
